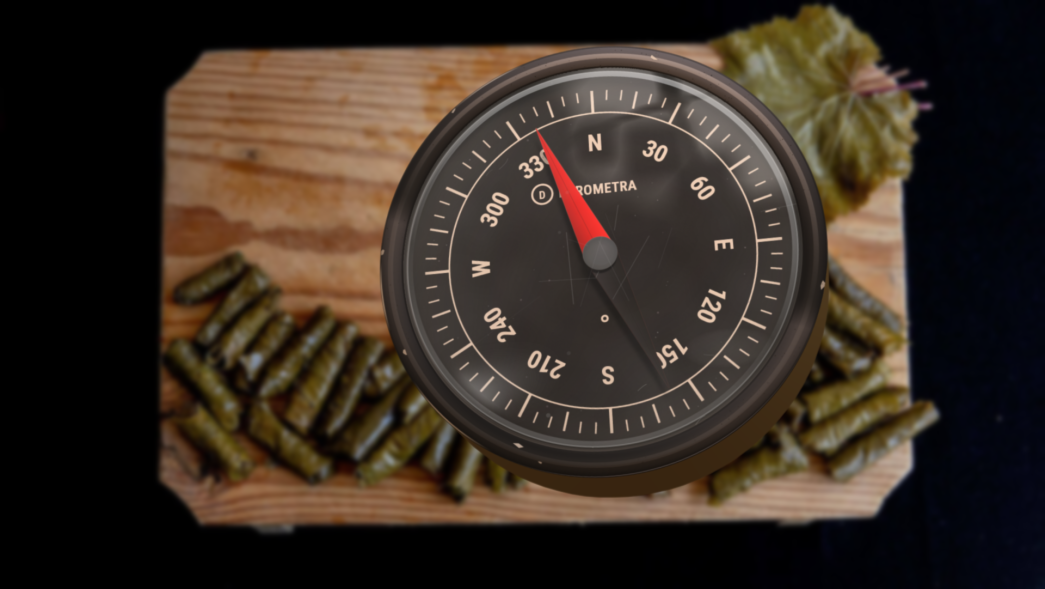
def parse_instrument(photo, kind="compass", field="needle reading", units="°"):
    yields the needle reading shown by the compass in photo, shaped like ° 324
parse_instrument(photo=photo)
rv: ° 337.5
